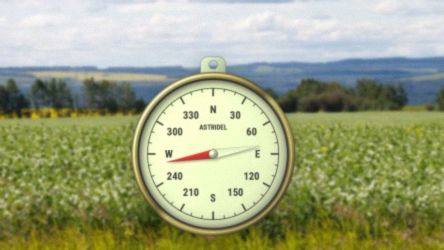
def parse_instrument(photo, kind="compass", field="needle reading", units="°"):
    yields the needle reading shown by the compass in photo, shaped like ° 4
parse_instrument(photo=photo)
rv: ° 260
